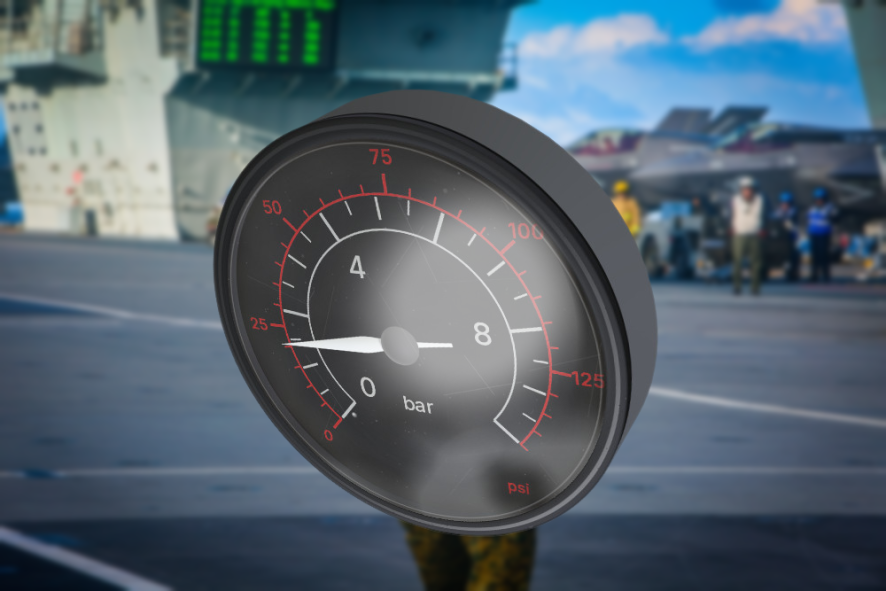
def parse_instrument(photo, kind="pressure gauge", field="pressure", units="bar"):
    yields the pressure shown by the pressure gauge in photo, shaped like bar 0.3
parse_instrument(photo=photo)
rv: bar 1.5
